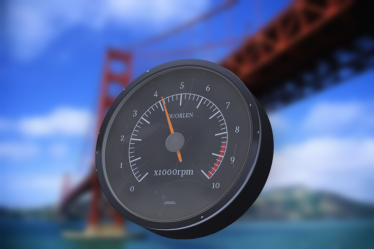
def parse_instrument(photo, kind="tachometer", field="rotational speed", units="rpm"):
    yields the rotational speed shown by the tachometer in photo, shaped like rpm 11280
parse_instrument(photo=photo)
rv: rpm 4200
